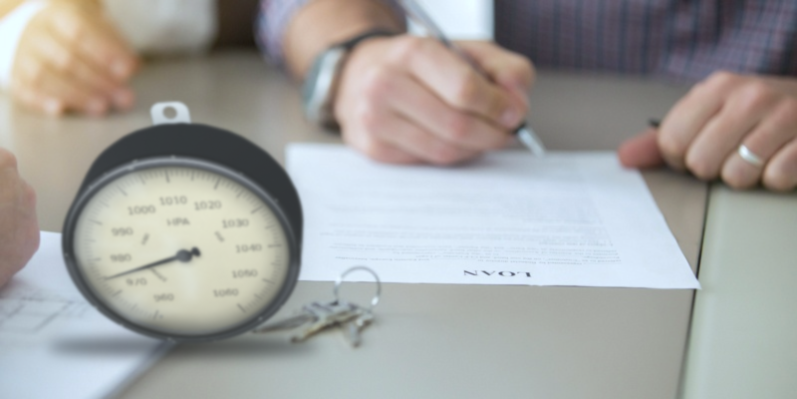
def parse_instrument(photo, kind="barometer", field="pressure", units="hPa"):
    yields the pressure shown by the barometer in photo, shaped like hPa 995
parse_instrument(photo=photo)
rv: hPa 975
